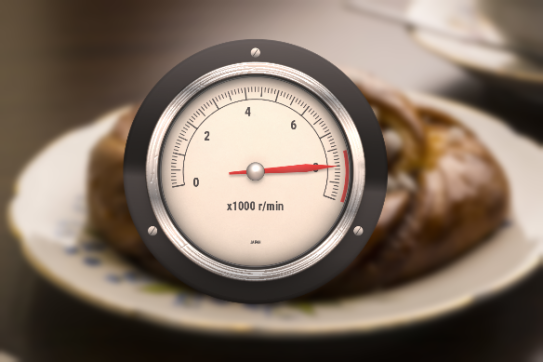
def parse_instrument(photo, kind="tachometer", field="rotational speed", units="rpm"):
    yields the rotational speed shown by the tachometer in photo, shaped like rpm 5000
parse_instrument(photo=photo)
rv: rpm 8000
